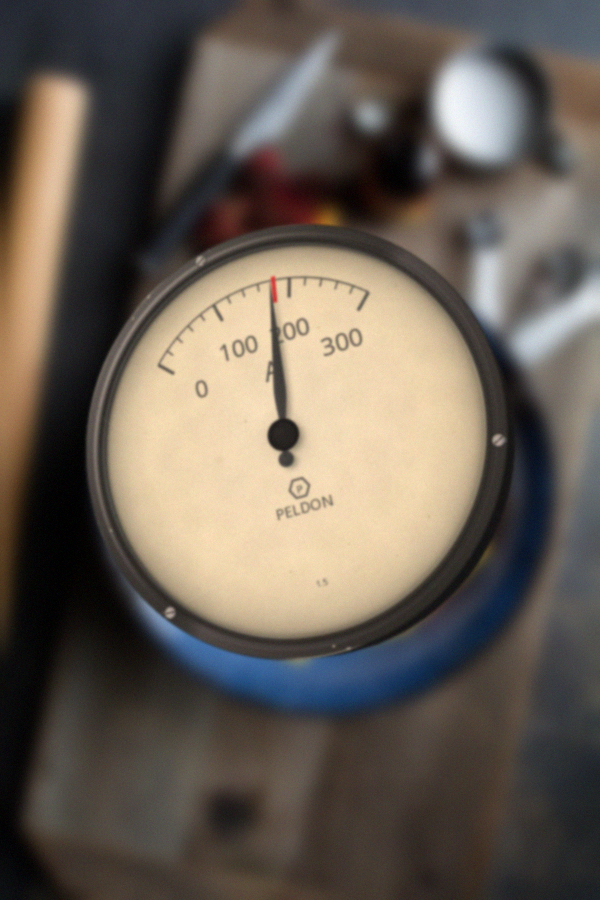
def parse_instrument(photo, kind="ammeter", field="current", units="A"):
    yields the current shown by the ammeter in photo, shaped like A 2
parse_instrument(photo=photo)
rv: A 180
